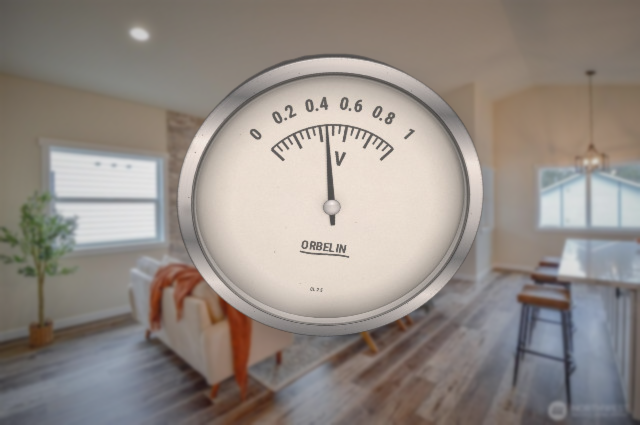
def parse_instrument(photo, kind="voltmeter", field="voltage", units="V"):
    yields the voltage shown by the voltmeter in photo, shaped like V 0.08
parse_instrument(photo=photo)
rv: V 0.45
